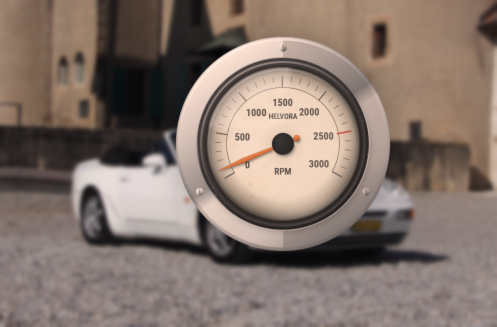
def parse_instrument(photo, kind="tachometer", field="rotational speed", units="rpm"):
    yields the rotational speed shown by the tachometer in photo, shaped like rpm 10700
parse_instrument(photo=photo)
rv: rpm 100
